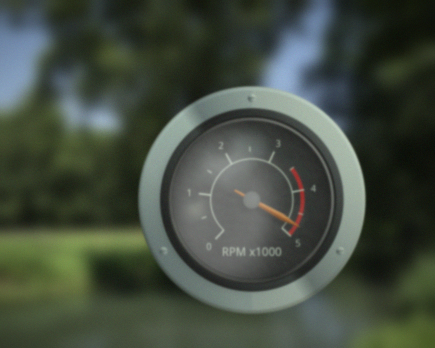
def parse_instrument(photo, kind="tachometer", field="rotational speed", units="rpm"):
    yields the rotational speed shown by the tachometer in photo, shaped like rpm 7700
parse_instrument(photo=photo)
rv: rpm 4750
